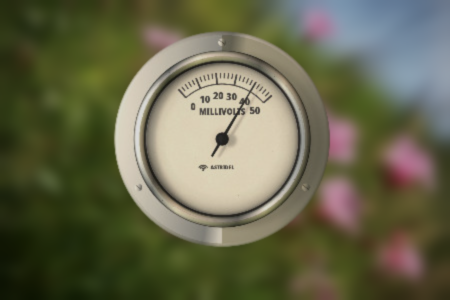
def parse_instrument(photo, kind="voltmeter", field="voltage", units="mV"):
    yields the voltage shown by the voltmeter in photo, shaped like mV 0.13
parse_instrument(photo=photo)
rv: mV 40
